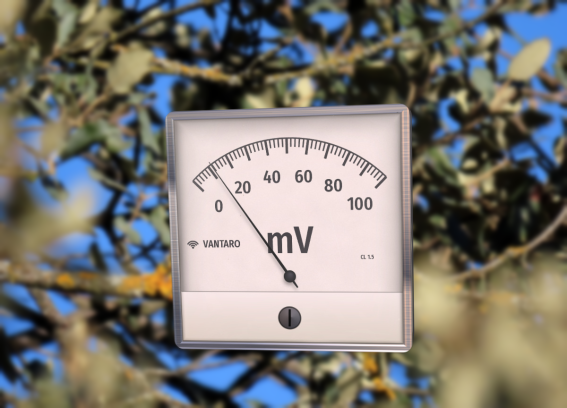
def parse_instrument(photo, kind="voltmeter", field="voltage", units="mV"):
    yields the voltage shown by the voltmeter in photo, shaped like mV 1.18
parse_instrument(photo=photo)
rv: mV 12
